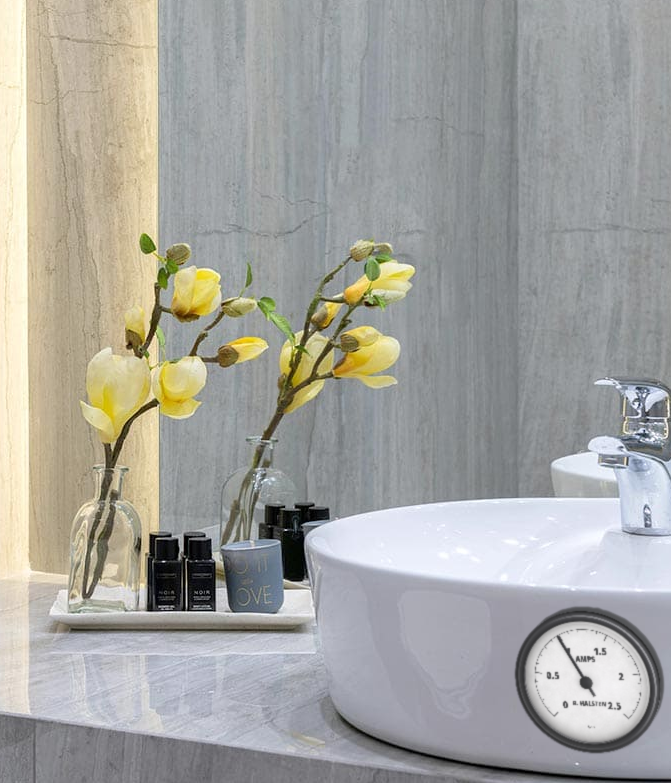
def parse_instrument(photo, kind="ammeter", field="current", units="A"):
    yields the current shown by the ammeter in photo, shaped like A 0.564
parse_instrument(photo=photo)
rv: A 1
